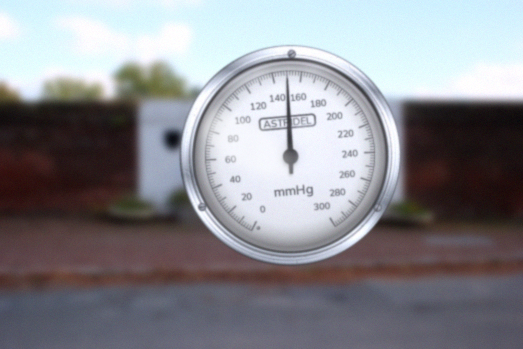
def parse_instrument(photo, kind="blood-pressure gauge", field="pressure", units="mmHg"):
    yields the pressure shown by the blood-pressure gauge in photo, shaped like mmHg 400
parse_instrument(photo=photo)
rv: mmHg 150
